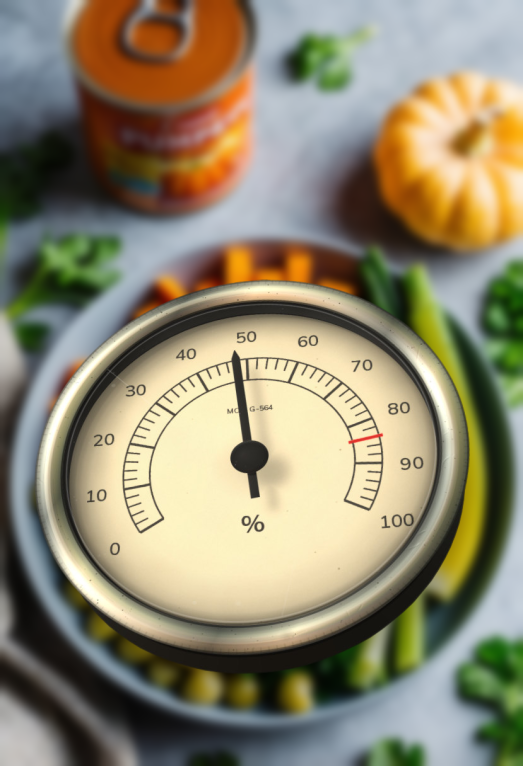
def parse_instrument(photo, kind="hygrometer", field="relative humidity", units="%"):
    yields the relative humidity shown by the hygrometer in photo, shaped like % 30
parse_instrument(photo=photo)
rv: % 48
